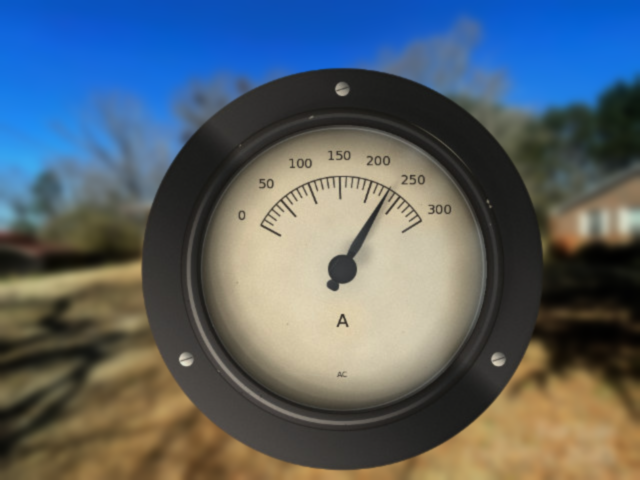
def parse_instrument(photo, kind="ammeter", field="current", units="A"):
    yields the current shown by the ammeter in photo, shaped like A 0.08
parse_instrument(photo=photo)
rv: A 230
